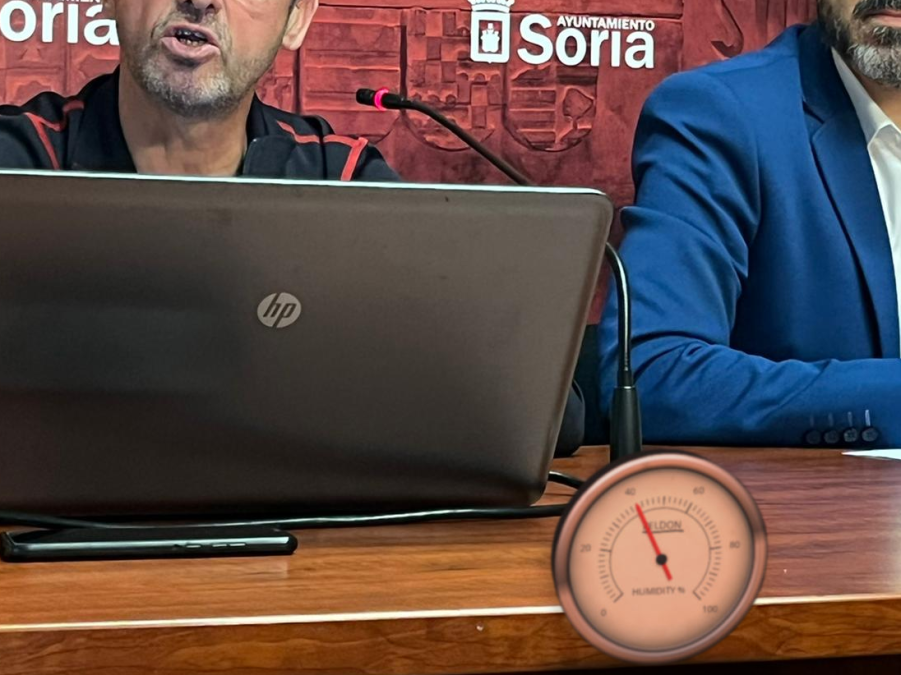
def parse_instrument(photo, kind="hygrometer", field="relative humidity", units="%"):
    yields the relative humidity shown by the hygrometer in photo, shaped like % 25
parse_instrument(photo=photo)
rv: % 40
